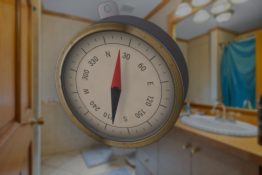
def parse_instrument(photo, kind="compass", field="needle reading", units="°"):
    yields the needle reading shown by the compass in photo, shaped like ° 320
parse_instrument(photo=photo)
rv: ° 20
